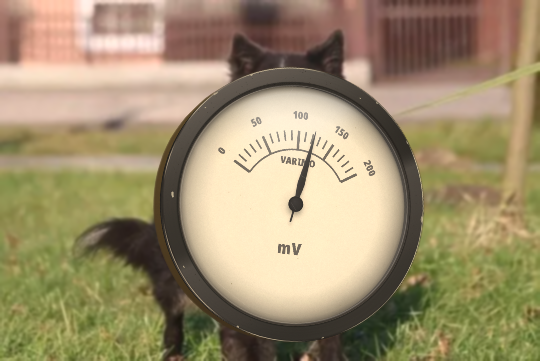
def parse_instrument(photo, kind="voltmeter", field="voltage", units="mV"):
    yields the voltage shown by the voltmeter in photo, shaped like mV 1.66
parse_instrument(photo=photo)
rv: mV 120
